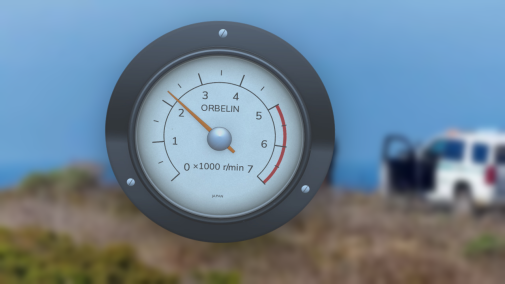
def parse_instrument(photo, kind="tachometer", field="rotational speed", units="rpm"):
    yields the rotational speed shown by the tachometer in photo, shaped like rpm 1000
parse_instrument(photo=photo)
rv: rpm 2250
